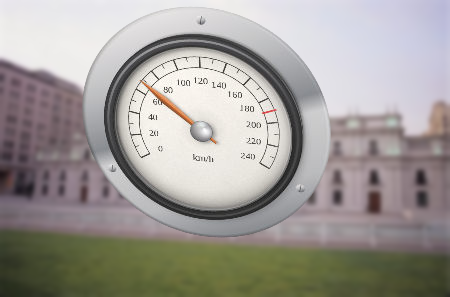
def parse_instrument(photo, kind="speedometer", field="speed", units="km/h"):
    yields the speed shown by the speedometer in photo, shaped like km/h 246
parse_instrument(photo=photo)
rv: km/h 70
